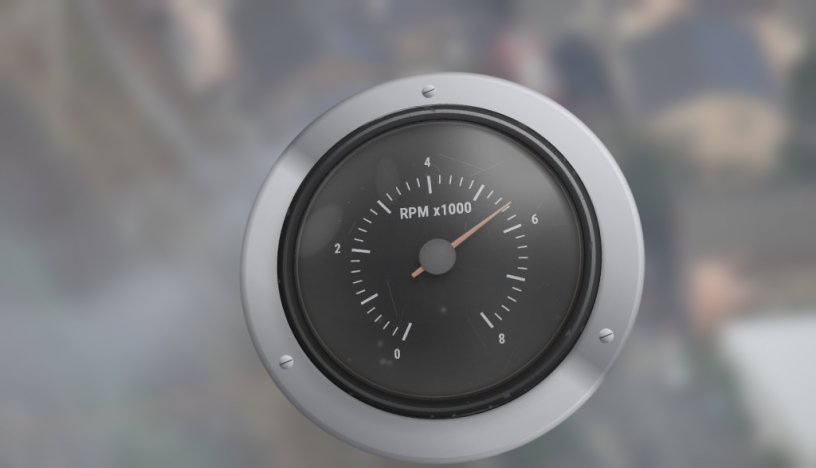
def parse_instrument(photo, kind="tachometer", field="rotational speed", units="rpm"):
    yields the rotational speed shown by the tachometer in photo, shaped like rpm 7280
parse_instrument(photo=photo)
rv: rpm 5600
